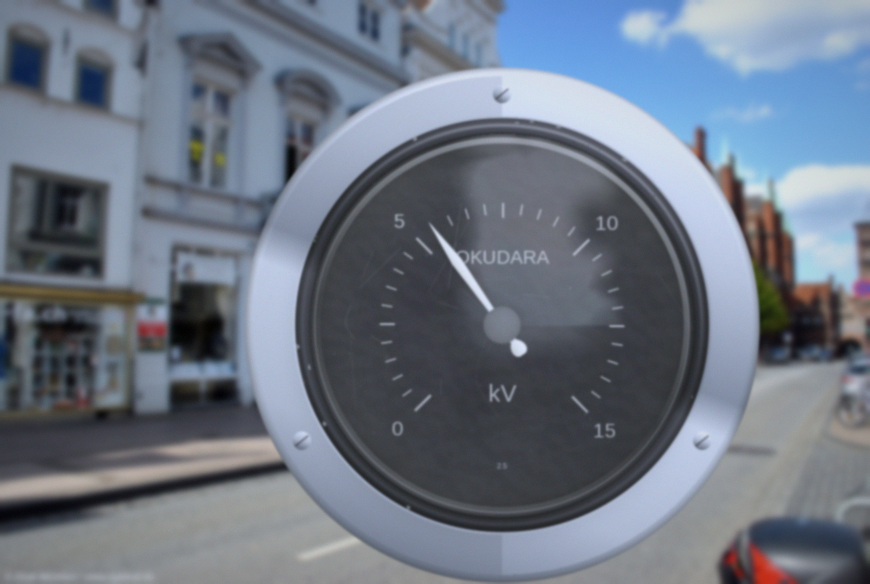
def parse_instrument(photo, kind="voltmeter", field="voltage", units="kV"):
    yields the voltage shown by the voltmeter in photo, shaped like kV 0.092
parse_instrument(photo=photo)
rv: kV 5.5
